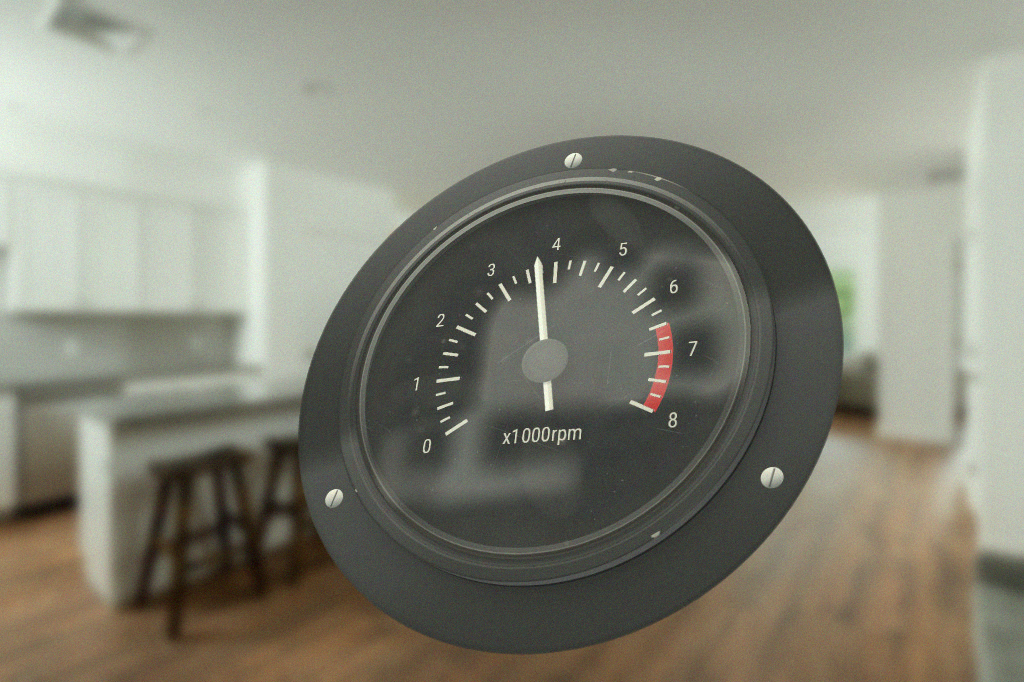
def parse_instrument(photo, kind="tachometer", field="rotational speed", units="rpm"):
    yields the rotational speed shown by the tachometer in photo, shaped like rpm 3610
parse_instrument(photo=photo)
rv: rpm 3750
